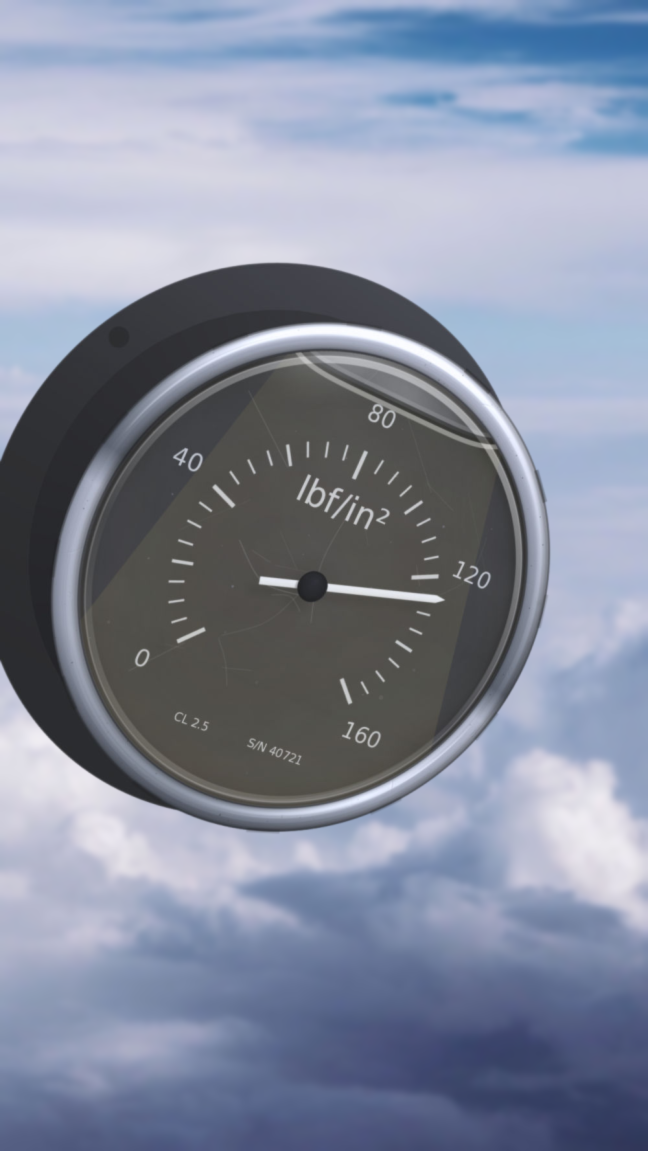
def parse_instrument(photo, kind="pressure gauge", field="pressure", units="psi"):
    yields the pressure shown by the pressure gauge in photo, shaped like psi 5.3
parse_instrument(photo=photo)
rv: psi 125
